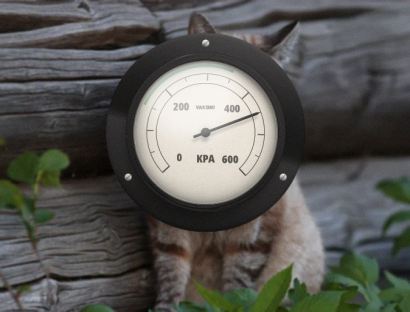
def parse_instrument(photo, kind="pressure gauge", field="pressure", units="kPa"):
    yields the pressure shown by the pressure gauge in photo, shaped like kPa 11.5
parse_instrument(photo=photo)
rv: kPa 450
